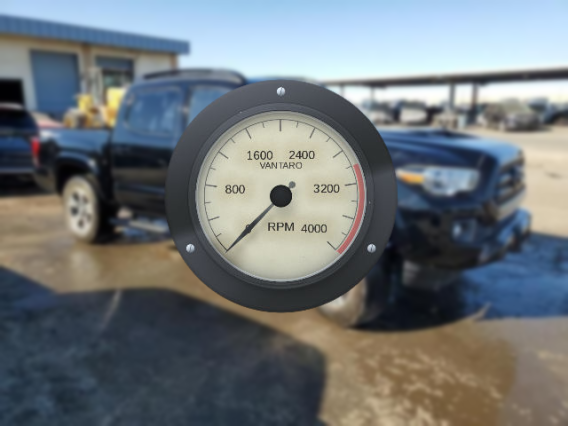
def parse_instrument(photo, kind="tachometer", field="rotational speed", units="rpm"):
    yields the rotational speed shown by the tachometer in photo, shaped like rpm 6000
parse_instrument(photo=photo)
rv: rpm 0
